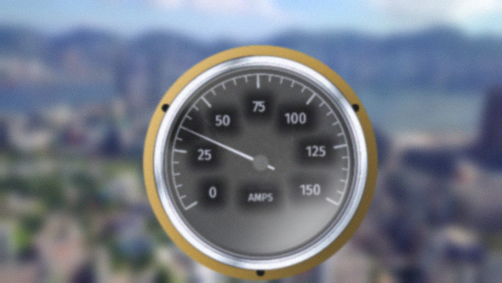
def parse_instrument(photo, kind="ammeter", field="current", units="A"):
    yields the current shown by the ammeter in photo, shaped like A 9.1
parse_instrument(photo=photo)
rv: A 35
